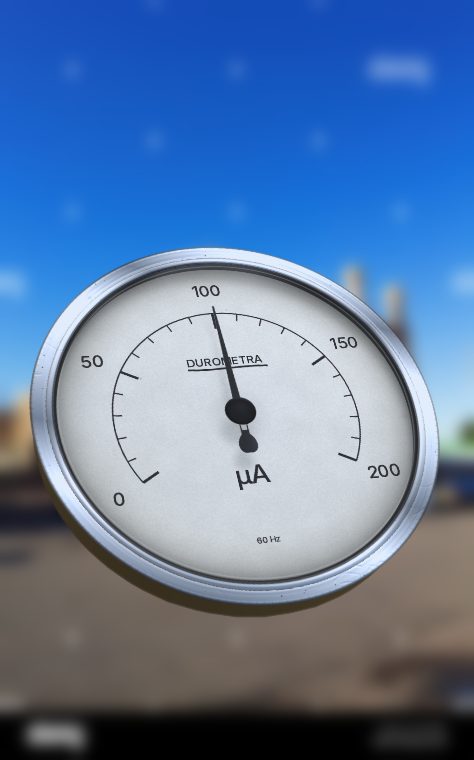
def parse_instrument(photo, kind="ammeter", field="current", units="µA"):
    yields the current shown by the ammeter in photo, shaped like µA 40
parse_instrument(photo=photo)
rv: µA 100
